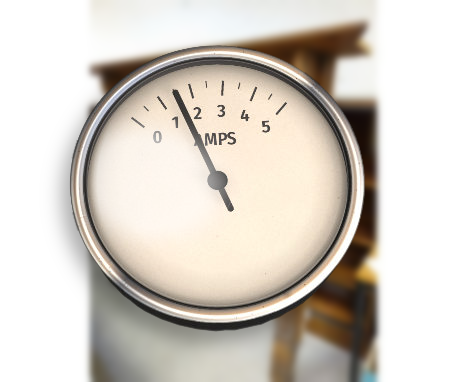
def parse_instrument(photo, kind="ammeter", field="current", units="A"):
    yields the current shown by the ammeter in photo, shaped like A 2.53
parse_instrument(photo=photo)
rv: A 1.5
